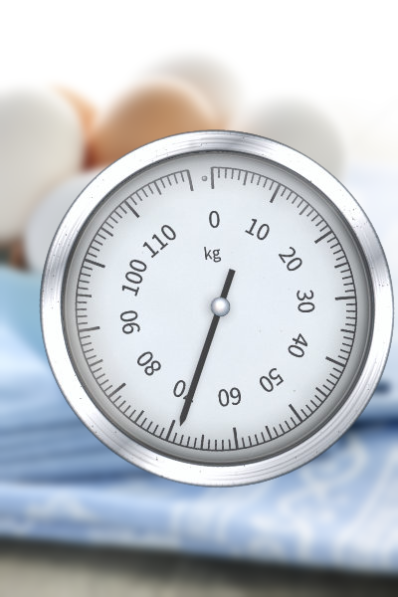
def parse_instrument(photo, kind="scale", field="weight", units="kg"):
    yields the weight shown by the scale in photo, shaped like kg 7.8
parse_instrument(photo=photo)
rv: kg 69
